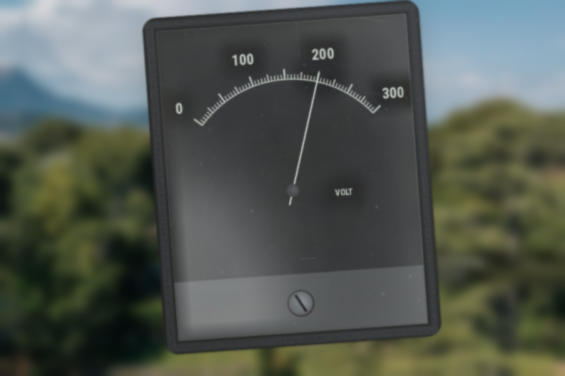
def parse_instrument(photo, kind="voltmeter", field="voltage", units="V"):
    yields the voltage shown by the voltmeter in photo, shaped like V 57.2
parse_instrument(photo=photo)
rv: V 200
